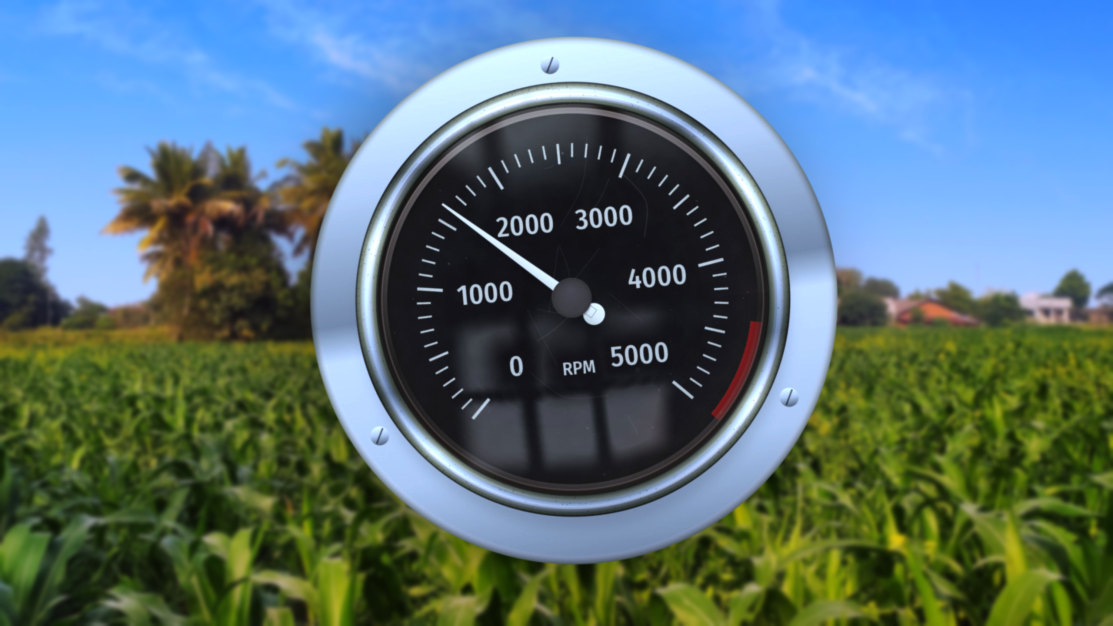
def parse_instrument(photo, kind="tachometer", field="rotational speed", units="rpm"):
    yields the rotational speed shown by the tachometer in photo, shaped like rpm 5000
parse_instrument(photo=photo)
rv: rpm 1600
